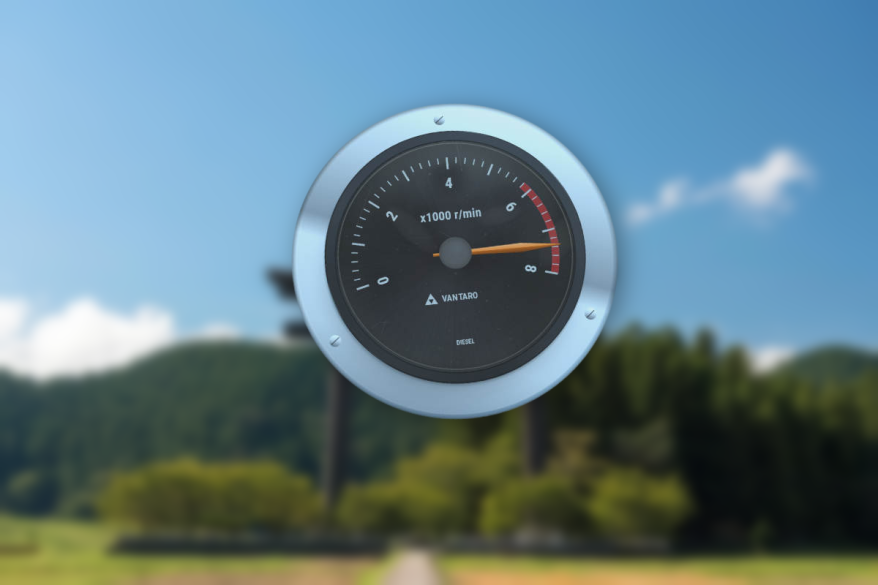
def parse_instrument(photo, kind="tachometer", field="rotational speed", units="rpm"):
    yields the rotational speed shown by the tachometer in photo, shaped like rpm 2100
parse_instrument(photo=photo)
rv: rpm 7400
